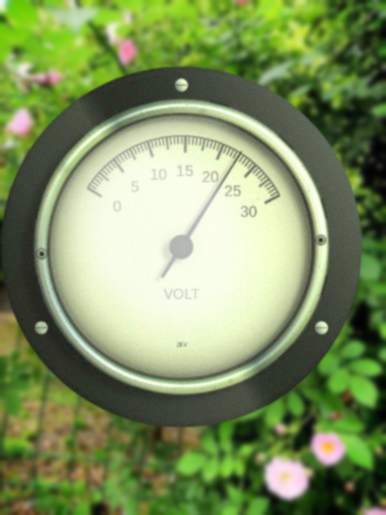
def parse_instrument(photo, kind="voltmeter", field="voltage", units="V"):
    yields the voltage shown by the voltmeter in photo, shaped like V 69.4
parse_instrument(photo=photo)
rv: V 22.5
